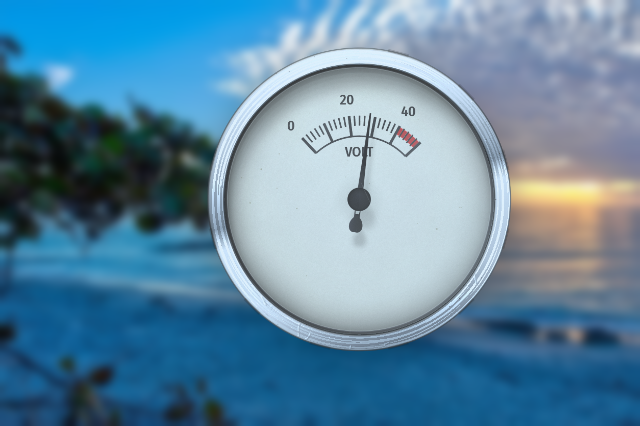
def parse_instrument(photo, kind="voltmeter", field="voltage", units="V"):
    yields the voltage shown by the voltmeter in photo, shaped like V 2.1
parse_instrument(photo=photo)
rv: V 28
